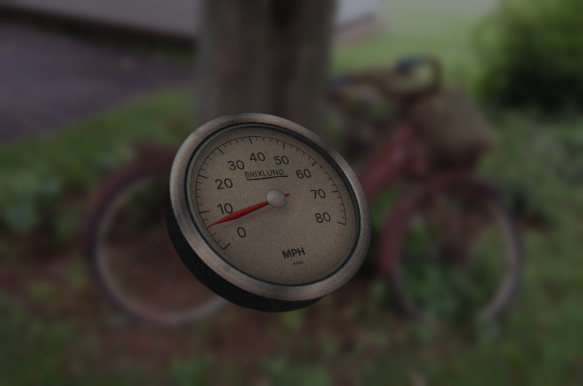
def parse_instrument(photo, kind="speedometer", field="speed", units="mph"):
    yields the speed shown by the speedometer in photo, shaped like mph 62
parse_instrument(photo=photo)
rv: mph 6
